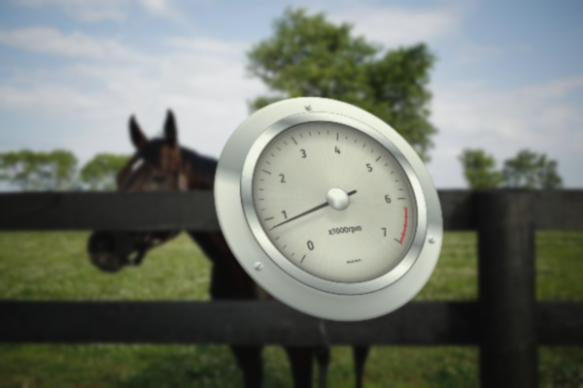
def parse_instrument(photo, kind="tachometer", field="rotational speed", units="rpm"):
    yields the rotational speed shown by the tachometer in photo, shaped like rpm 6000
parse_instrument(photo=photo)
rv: rpm 800
